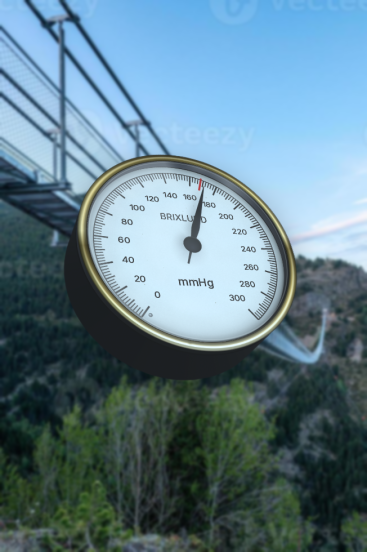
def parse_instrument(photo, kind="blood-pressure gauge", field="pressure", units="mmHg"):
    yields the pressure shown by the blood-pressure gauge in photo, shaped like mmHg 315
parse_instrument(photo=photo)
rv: mmHg 170
